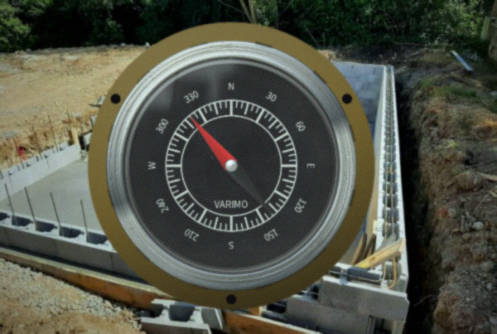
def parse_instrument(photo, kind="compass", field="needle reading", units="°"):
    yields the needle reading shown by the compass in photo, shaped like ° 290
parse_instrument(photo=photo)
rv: ° 320
